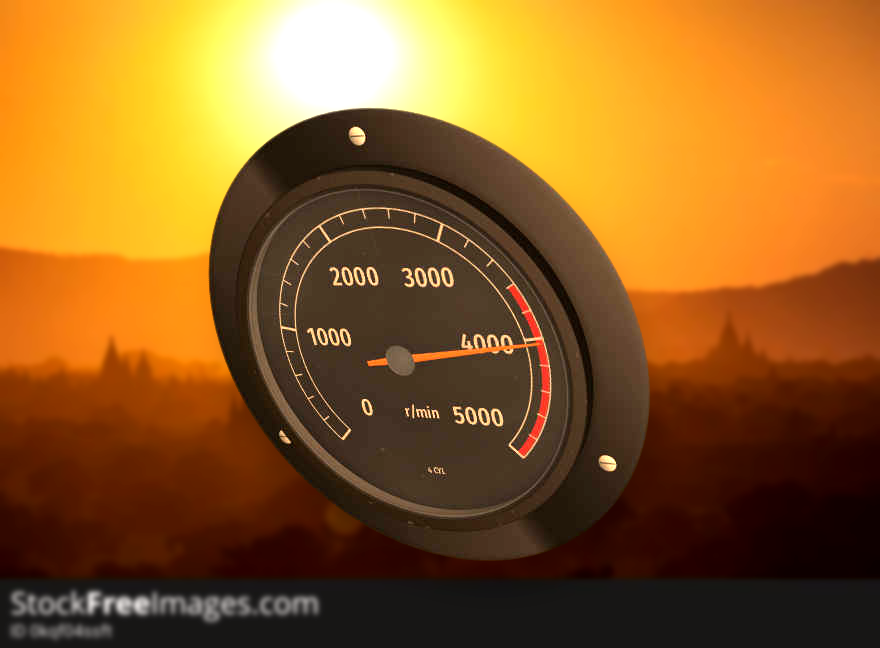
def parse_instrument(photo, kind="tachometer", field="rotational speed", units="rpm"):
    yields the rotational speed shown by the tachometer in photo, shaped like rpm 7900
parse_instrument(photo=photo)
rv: rpm 4000
